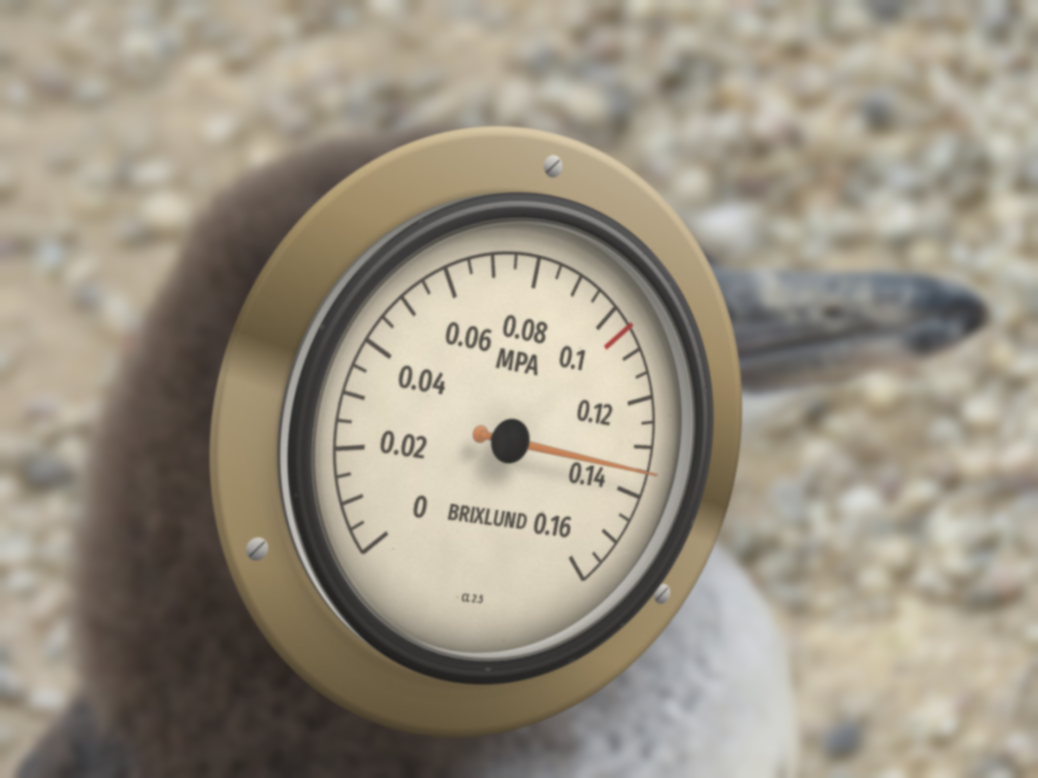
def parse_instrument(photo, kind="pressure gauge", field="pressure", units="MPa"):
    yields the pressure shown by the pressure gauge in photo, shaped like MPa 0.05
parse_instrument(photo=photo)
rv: MPa 0.135
